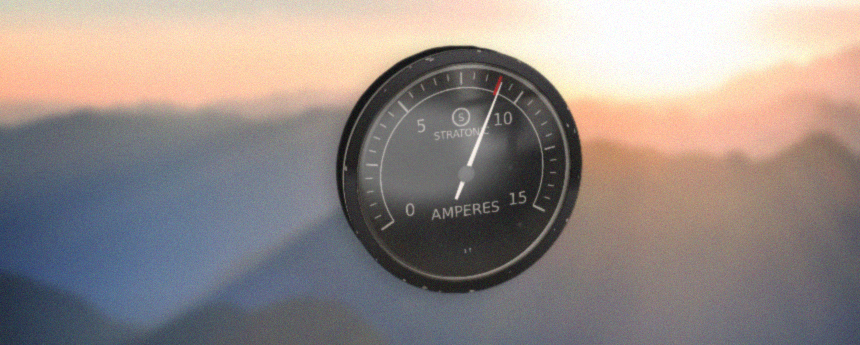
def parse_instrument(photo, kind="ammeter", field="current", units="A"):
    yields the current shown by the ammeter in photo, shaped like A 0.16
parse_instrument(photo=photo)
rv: A 9
